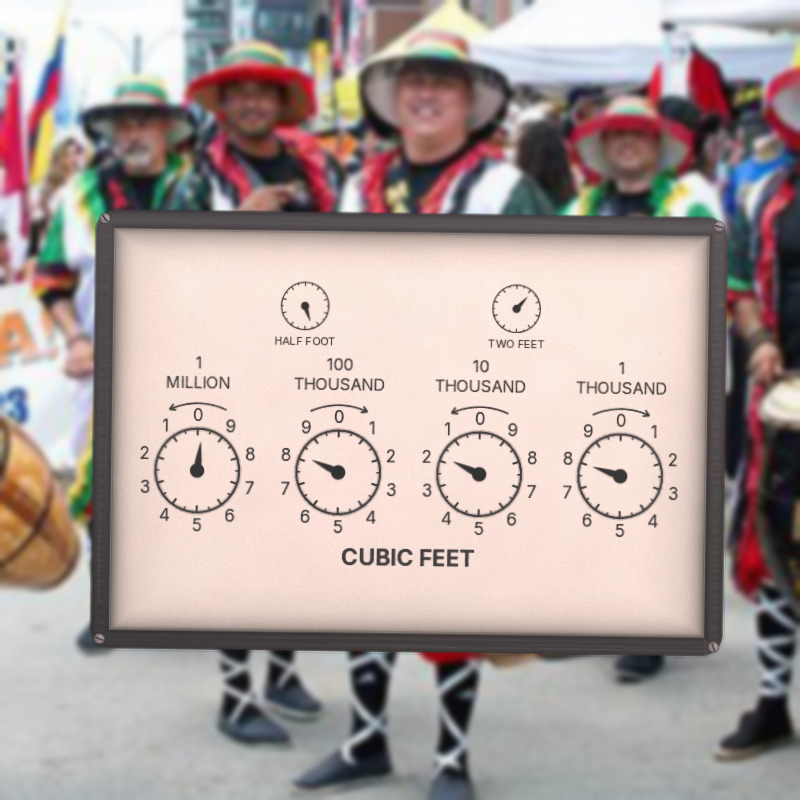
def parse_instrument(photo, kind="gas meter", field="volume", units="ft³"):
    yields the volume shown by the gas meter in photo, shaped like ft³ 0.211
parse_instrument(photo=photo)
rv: ft³ 981800
